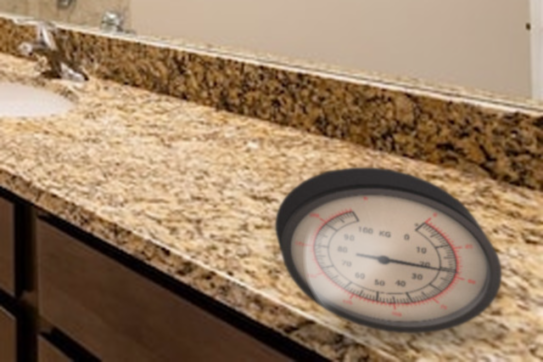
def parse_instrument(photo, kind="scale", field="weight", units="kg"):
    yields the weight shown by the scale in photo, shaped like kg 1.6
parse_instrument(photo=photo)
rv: kg 20
